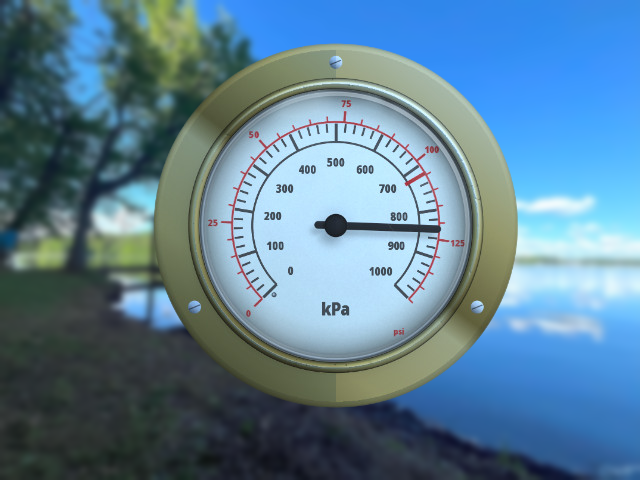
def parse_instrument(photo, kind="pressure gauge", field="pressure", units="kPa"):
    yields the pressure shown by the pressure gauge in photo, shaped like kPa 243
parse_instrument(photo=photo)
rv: kPa 840
